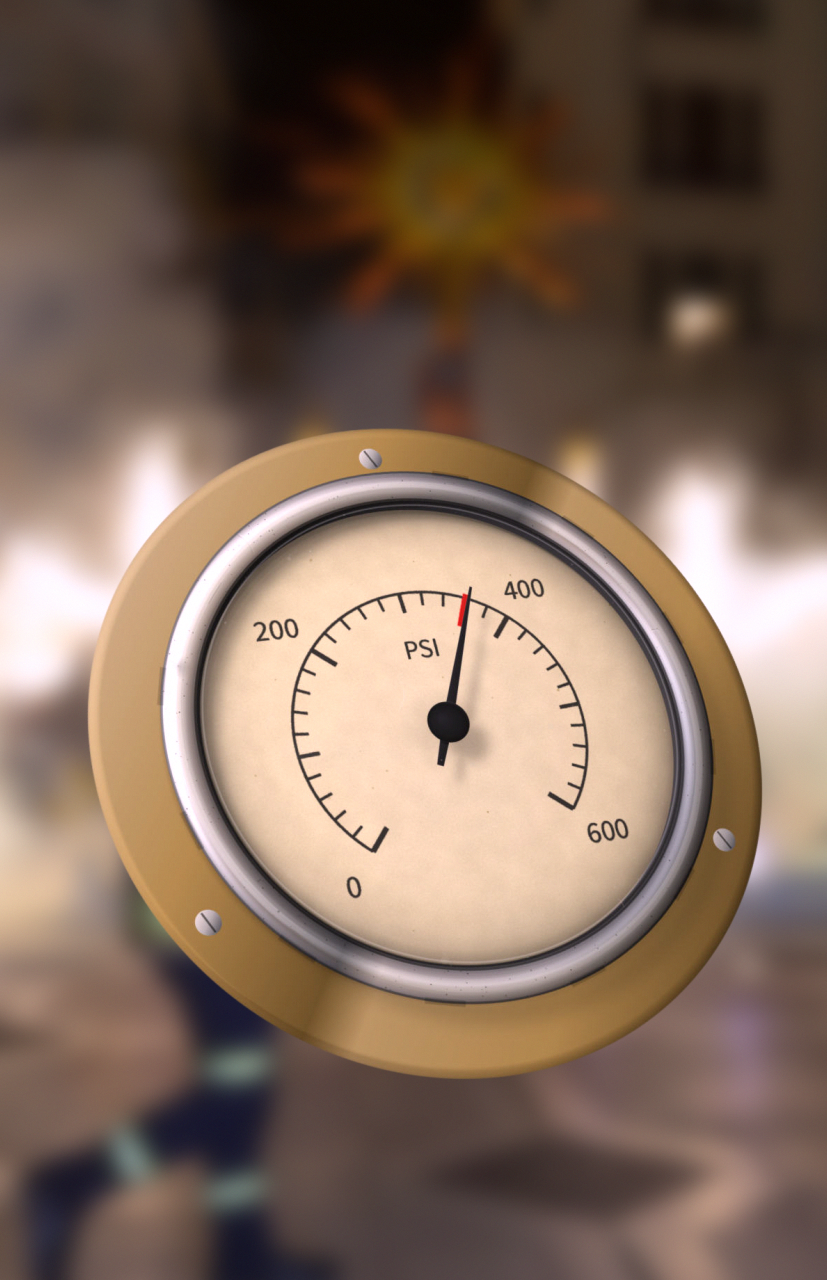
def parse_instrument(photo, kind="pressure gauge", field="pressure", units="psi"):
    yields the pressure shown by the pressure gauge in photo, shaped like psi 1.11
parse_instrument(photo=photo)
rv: psi 360
